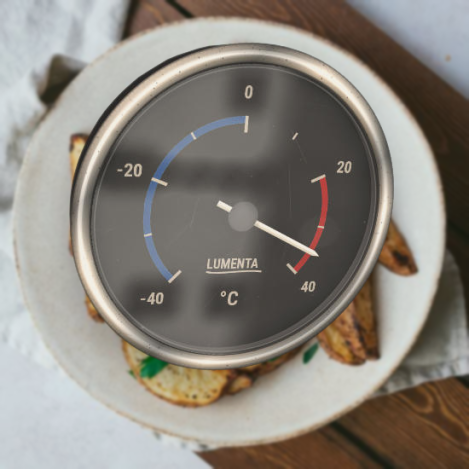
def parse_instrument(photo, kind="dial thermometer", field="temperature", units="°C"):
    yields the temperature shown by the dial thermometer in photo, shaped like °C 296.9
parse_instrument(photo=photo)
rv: °C 35
